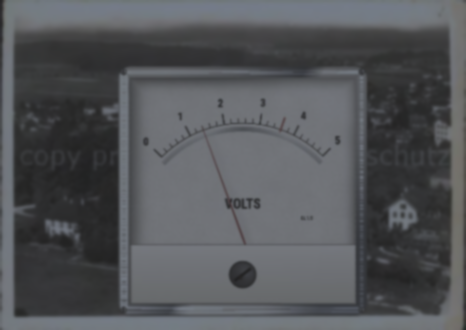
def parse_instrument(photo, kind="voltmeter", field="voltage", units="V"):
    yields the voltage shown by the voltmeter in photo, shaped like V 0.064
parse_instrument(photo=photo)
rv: V 1.4
